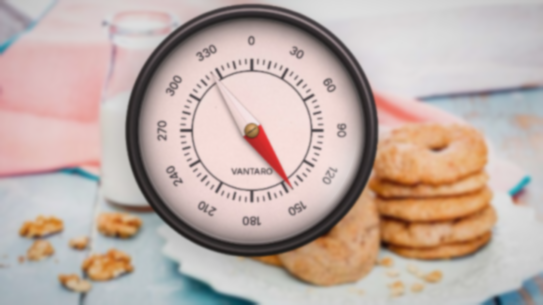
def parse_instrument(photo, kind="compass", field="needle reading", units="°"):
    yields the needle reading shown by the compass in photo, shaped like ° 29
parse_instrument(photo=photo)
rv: ° 145
